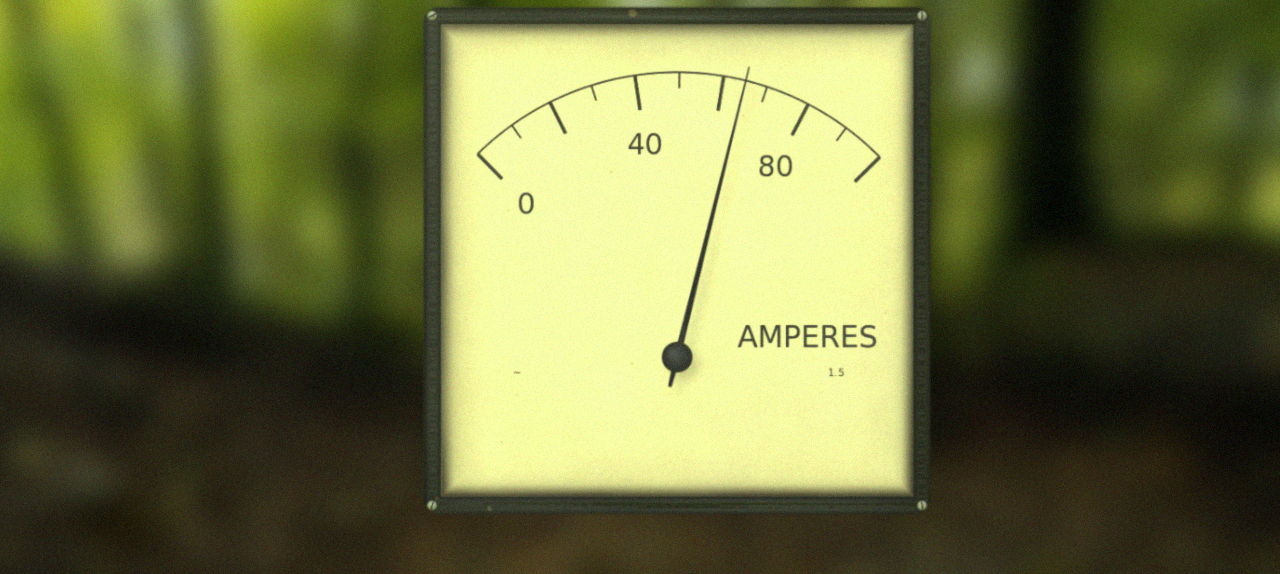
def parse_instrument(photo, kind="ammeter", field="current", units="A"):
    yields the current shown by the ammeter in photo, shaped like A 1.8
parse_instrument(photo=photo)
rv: A 65
